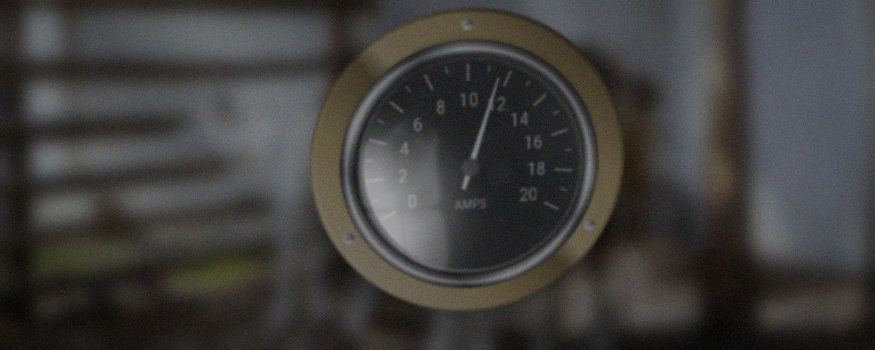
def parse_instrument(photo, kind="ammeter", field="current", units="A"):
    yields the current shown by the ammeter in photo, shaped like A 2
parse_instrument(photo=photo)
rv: A 11.5
